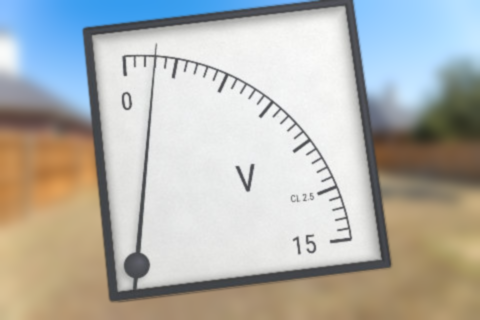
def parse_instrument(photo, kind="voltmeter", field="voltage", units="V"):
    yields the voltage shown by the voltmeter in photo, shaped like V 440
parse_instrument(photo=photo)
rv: V 1.5
